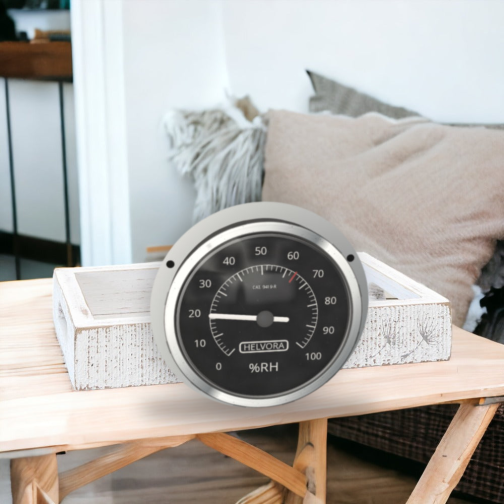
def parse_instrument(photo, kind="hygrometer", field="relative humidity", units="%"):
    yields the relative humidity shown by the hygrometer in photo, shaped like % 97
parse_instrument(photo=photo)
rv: % 20
